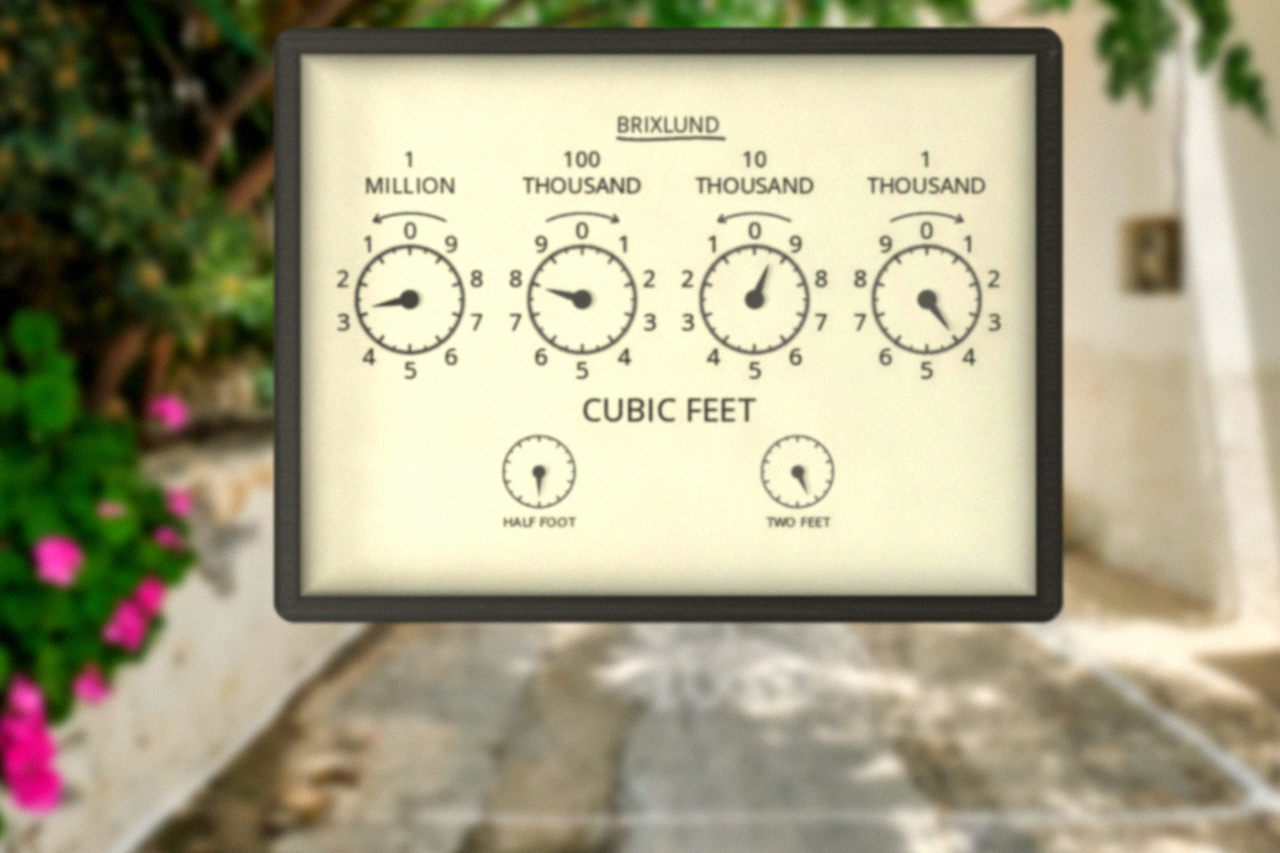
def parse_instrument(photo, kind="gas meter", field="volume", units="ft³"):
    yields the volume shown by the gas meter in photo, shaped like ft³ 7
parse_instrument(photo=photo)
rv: ft³ 279400
